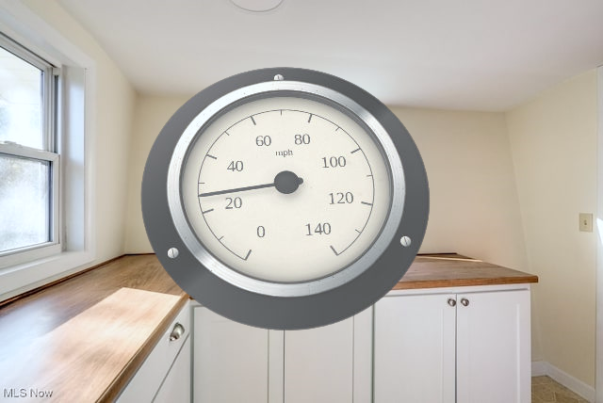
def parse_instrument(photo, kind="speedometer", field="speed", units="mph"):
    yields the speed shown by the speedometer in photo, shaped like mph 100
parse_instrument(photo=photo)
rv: mph 25
